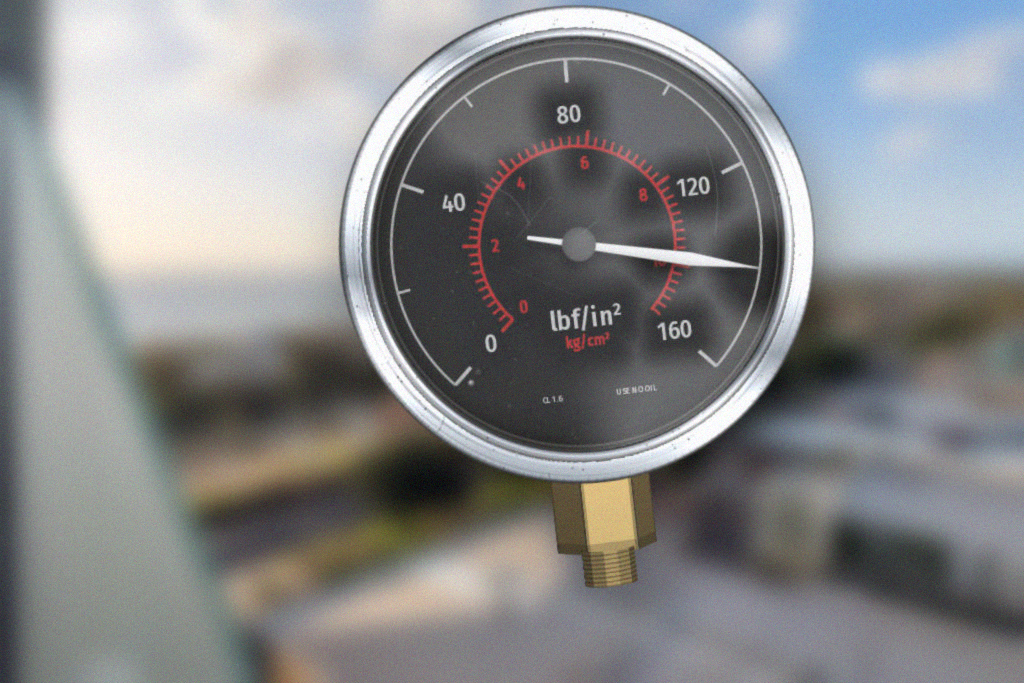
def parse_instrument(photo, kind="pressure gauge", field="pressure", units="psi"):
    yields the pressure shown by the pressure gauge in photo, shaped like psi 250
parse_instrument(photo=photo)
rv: psi 140
